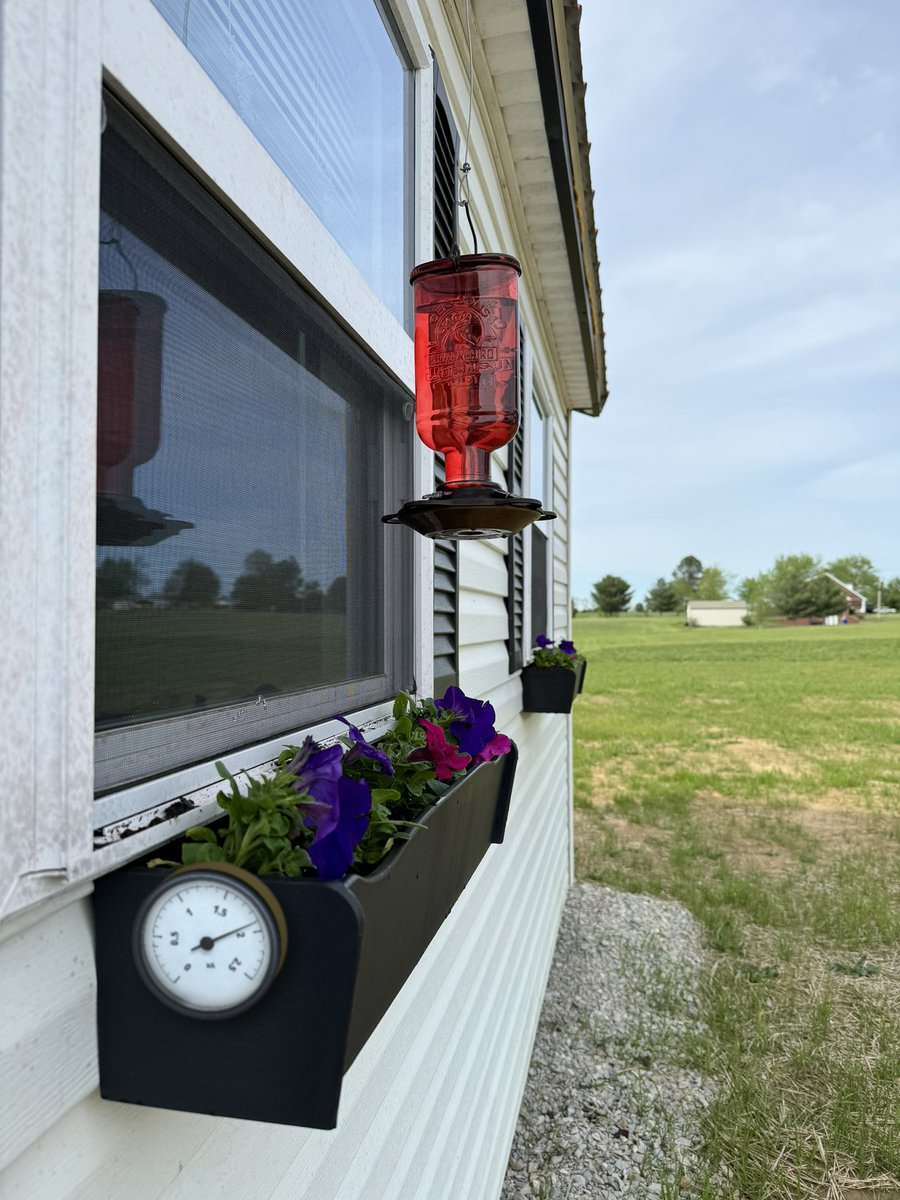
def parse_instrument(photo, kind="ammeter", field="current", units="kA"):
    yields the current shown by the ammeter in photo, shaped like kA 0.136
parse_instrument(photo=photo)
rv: kA 1.9
